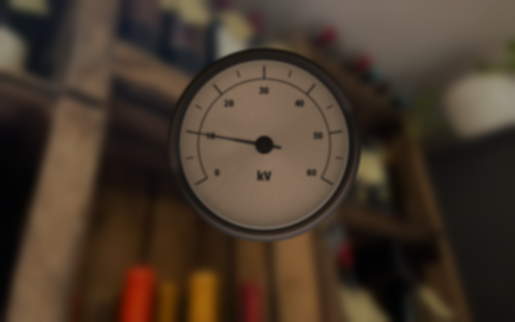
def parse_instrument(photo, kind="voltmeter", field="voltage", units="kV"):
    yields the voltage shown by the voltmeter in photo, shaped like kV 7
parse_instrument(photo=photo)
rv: kV 10
